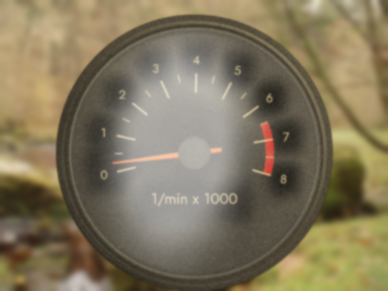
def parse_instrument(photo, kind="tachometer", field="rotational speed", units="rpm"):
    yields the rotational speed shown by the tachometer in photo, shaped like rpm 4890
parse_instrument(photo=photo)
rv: rpm 250
